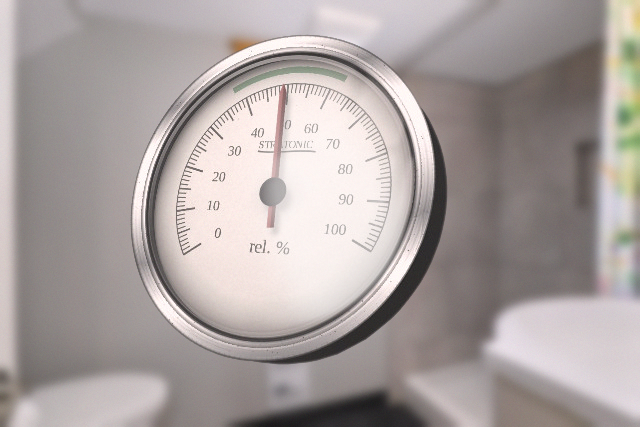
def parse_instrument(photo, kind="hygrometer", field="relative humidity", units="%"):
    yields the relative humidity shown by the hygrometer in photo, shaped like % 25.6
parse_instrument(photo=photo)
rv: % 50
